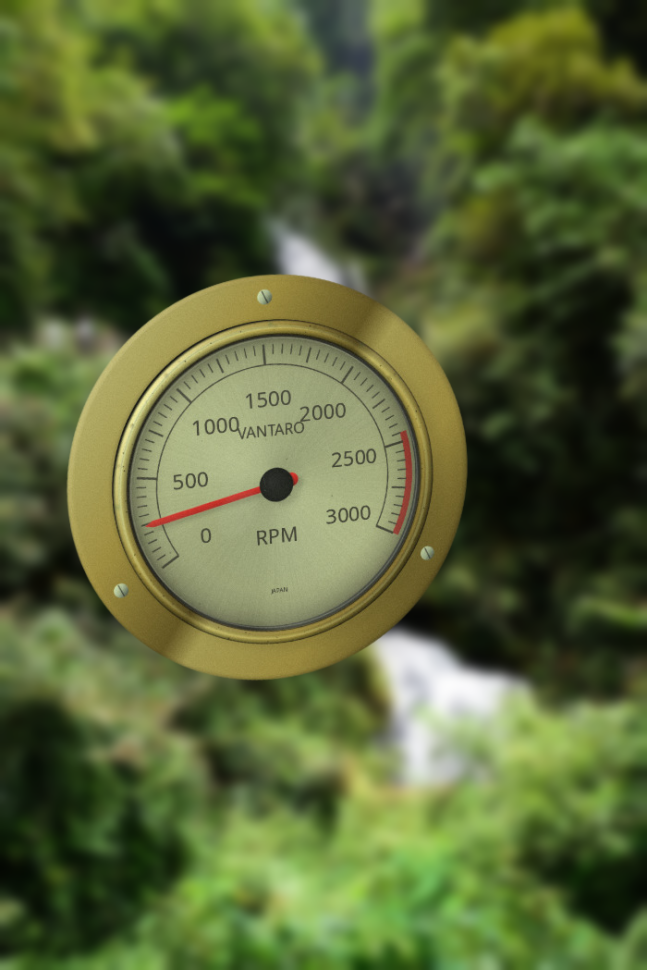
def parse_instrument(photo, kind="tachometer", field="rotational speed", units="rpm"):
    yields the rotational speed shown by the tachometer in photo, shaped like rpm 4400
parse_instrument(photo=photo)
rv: rpm 250
